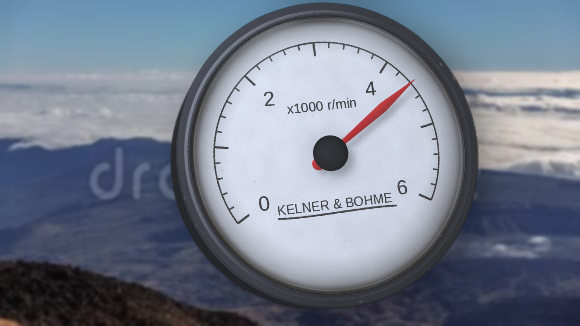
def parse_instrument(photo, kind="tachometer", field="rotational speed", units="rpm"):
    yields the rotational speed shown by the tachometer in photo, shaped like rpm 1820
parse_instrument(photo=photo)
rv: rpm 4400
